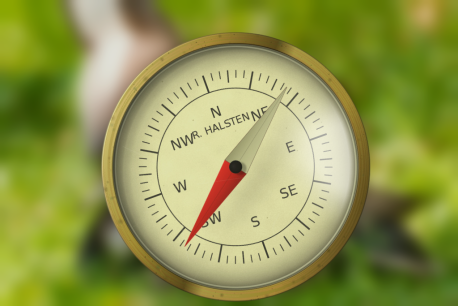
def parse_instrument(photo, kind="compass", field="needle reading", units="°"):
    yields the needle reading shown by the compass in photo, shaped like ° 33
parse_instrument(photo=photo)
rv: ° 232.5
